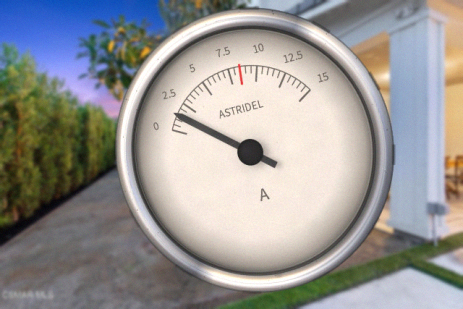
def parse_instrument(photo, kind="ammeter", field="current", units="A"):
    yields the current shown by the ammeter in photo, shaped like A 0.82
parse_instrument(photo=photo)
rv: A 1.5
